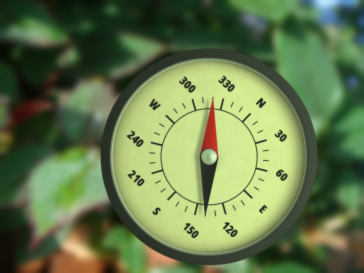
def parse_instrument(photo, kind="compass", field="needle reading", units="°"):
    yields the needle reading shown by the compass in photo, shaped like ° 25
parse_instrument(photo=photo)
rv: ° 320
